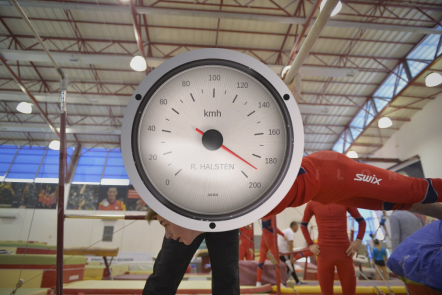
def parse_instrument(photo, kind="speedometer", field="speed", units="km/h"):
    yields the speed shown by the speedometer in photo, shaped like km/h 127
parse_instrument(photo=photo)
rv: km/h 190
